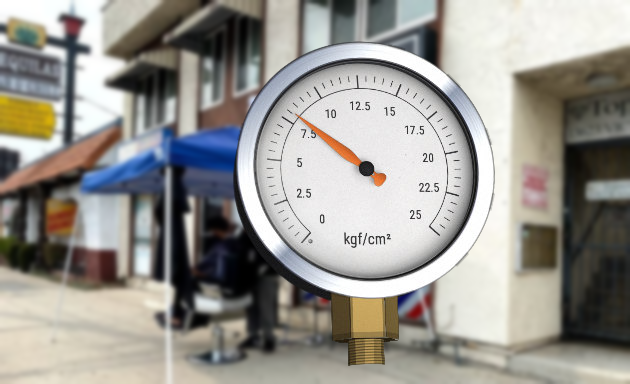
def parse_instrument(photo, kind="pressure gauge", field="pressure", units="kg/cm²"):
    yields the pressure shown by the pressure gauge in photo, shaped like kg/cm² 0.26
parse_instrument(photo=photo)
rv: kg/cm² 8
